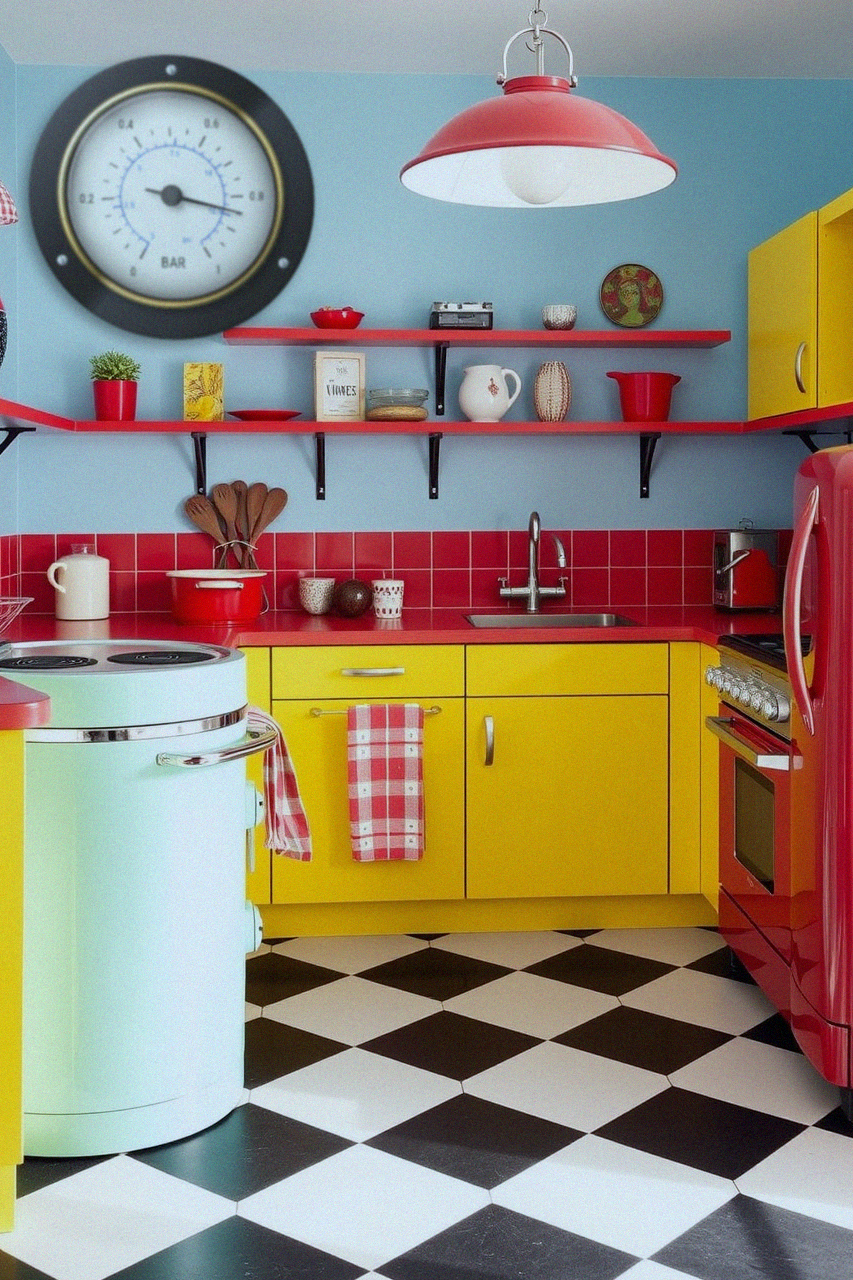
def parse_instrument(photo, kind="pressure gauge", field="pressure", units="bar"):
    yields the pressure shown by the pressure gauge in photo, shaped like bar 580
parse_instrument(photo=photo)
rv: bar 0.85
